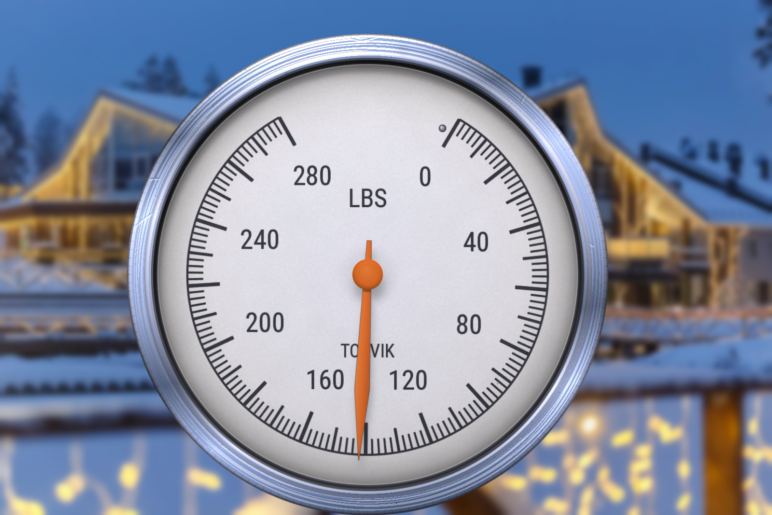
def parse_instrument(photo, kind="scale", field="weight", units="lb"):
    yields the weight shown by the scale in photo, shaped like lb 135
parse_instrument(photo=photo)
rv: lb 142
